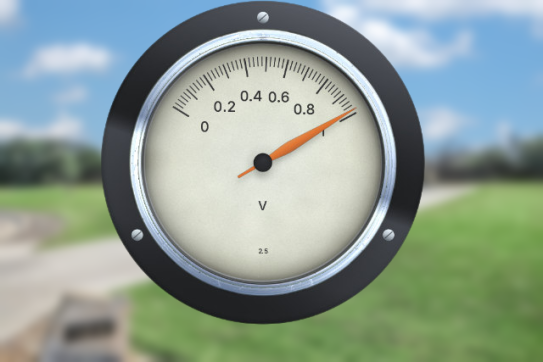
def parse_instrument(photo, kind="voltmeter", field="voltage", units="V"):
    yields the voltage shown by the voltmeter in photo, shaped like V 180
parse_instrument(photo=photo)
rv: V 0.98
